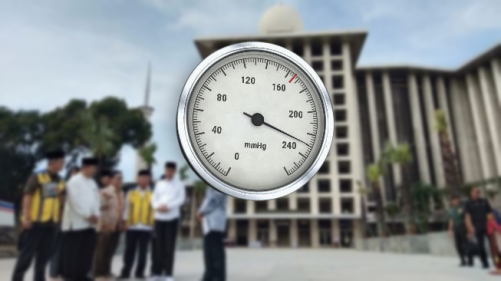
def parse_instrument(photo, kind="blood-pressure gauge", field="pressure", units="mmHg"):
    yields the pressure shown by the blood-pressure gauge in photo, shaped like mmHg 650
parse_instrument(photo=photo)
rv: mmHg 230
